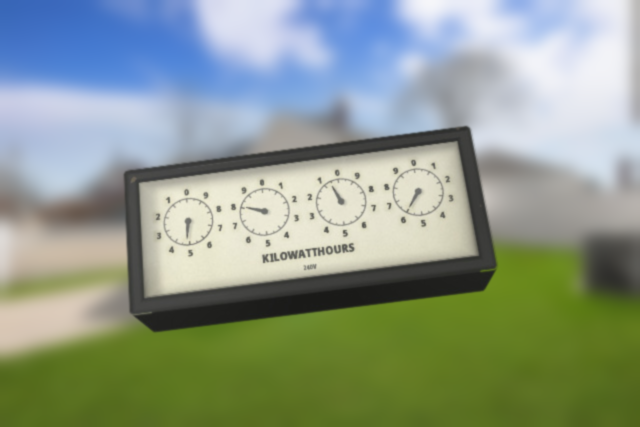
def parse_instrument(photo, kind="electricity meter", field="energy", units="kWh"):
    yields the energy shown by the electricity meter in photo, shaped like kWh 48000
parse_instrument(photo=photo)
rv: kWh 4806
